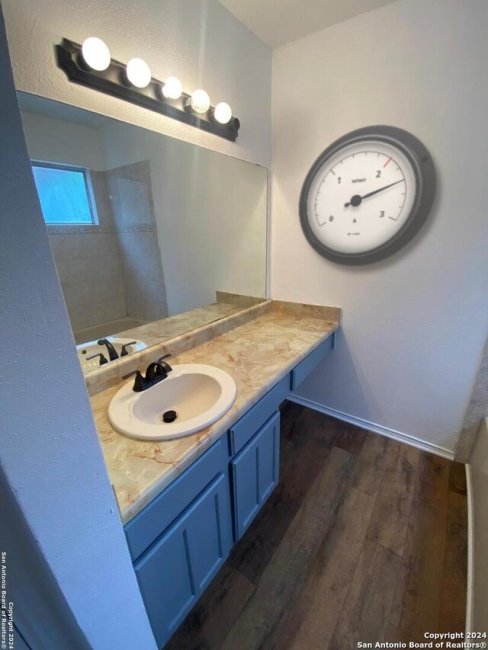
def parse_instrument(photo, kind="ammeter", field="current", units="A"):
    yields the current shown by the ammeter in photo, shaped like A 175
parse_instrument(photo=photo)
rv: A 2.4
